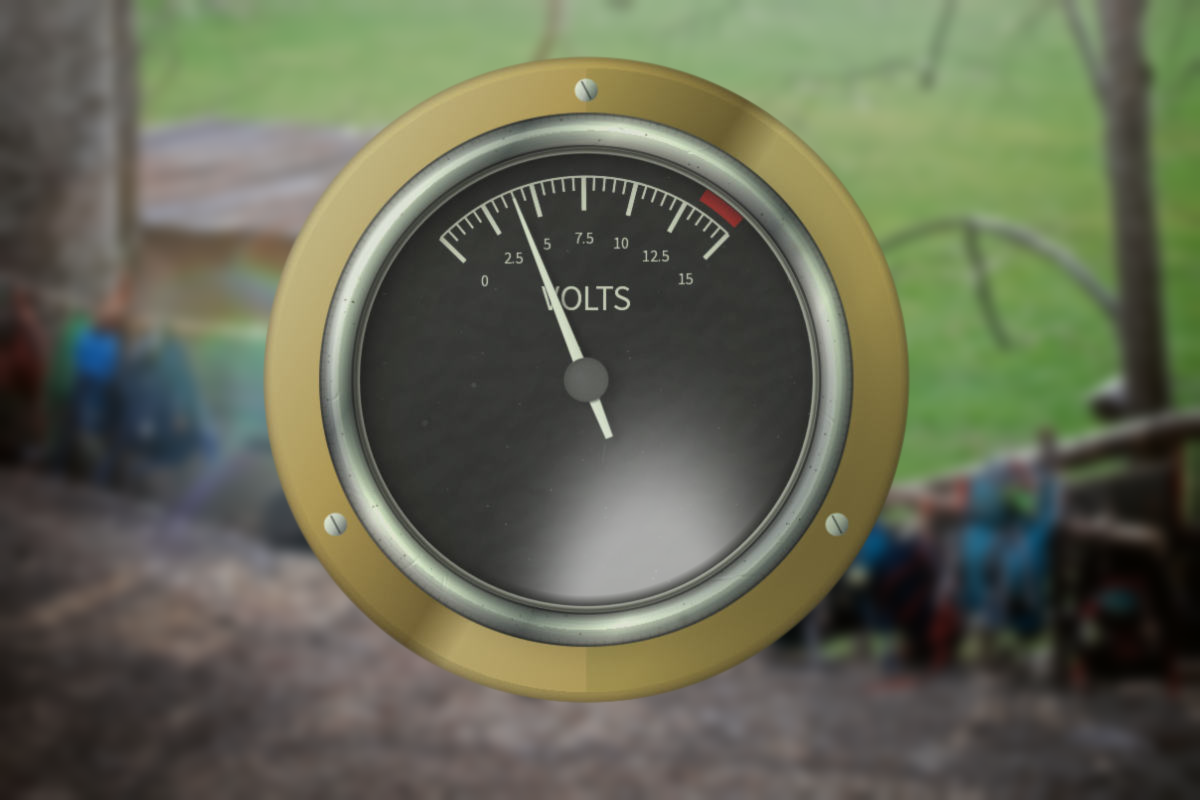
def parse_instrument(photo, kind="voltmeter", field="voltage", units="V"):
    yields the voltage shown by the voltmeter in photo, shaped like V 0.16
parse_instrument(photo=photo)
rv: V 4
